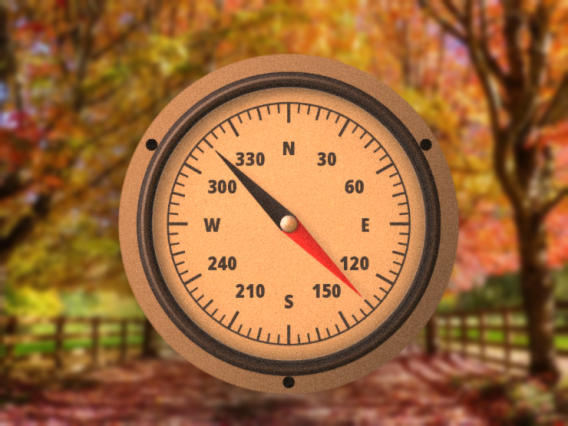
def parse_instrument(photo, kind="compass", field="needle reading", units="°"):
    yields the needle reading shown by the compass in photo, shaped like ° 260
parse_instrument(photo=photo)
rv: ° 135
